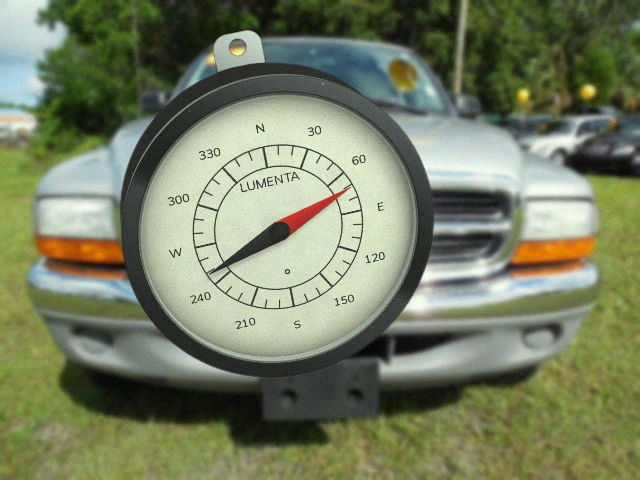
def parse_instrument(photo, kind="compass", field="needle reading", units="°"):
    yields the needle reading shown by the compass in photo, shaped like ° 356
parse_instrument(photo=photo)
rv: ° 70
